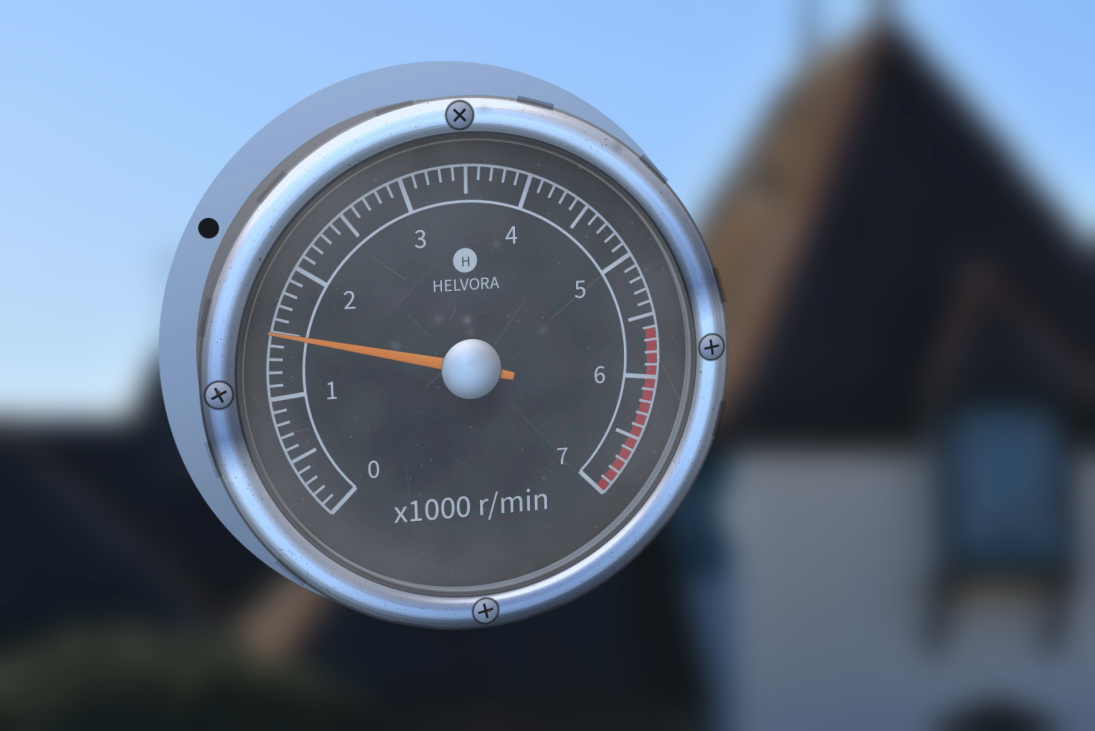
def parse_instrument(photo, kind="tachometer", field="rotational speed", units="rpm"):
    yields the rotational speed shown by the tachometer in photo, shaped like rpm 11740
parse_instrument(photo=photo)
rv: rpm 1500
